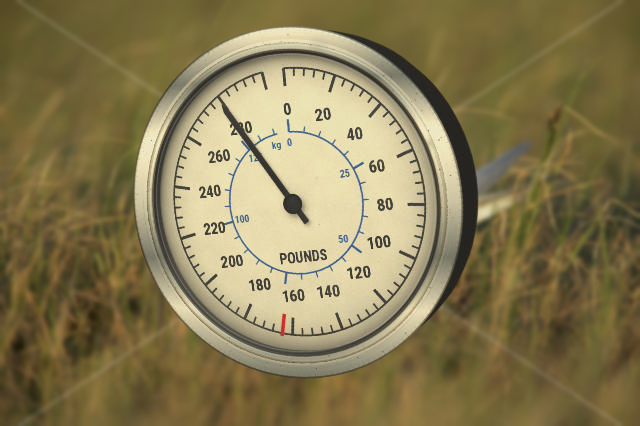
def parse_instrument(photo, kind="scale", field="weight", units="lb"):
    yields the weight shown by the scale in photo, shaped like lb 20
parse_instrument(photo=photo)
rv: lb 280
